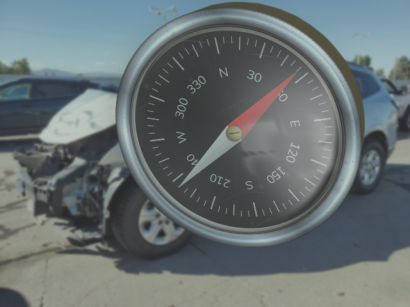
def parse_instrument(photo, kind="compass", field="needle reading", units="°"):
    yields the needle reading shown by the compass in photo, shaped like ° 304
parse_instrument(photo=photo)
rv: ° 55
